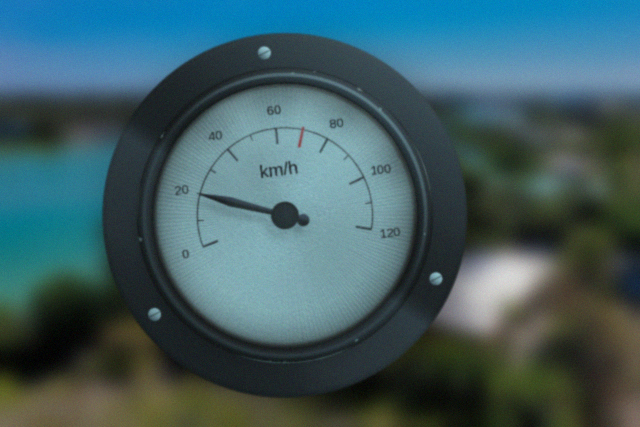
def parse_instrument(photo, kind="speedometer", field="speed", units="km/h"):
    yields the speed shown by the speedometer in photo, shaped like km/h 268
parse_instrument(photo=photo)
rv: km/h 20
